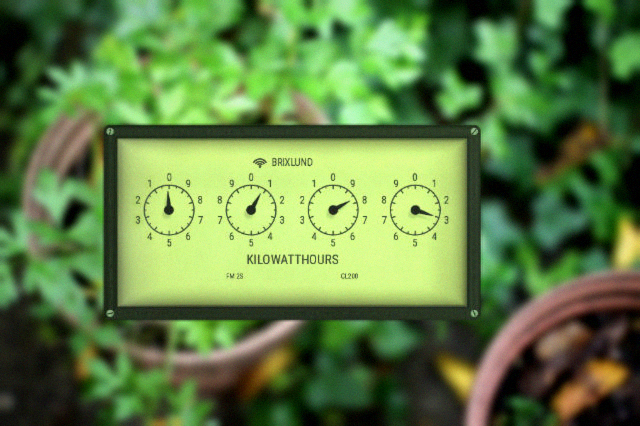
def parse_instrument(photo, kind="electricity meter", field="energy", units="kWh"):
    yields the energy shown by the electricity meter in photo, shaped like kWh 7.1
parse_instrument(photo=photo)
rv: kWh 83
